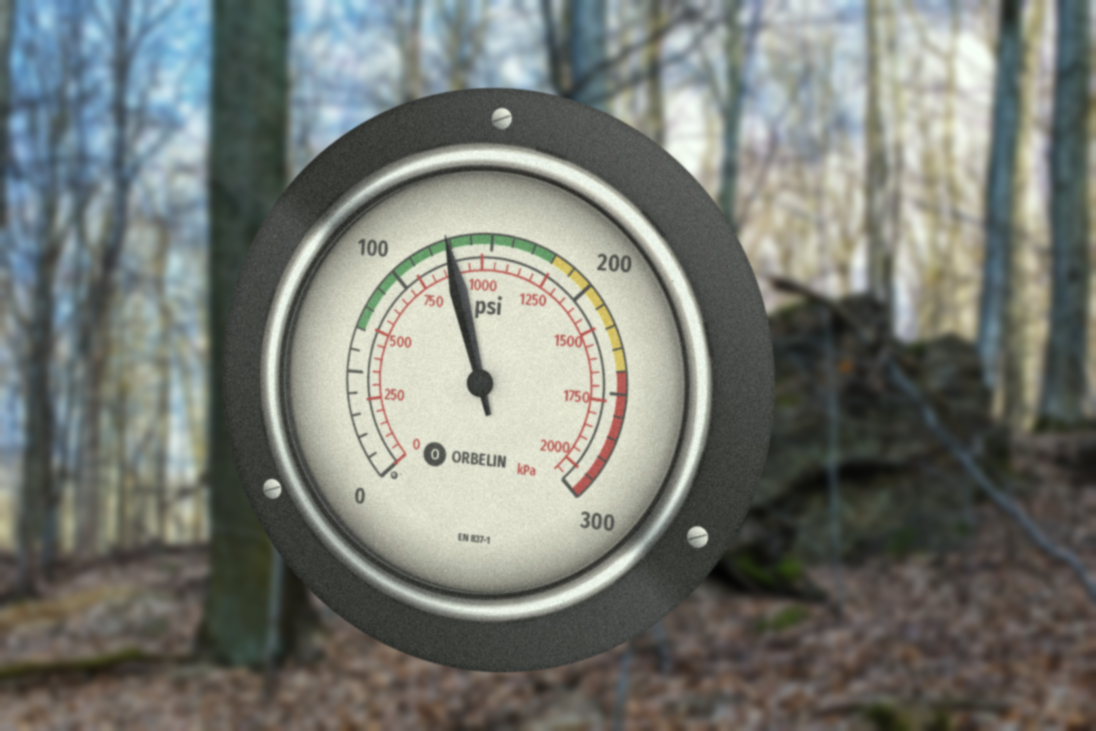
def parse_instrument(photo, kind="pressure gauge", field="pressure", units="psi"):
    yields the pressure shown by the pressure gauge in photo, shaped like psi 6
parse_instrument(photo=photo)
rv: psi 130
